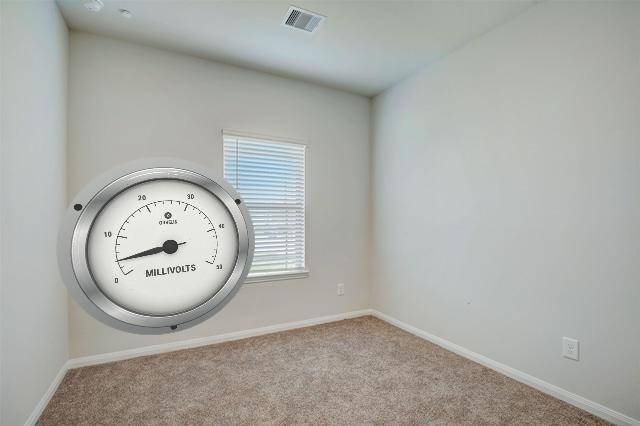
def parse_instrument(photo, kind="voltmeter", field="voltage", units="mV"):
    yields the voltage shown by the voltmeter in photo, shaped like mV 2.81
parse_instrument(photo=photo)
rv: mV 4
